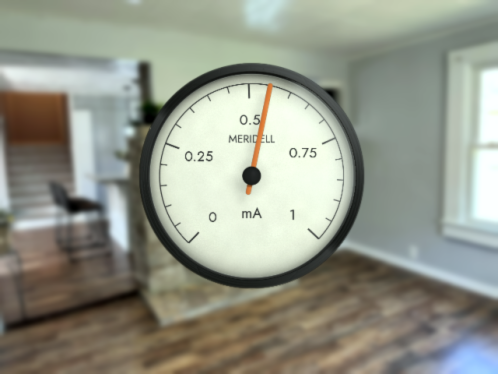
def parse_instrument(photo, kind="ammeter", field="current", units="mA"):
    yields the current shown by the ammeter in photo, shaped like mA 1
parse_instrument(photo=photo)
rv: mA 0.55
